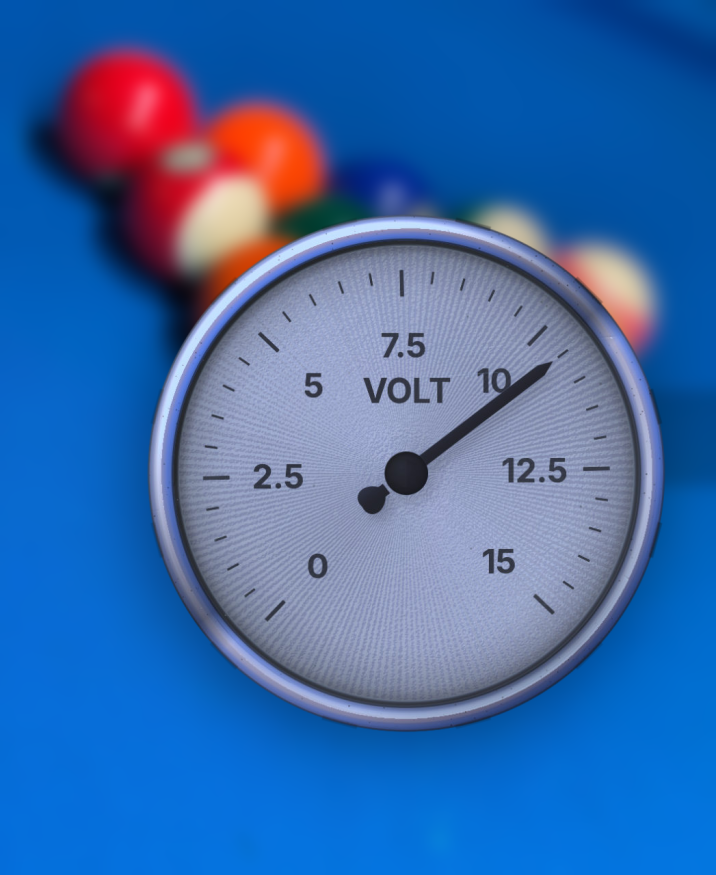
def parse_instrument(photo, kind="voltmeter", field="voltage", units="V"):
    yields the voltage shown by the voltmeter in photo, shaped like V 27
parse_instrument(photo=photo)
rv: V 10.5
